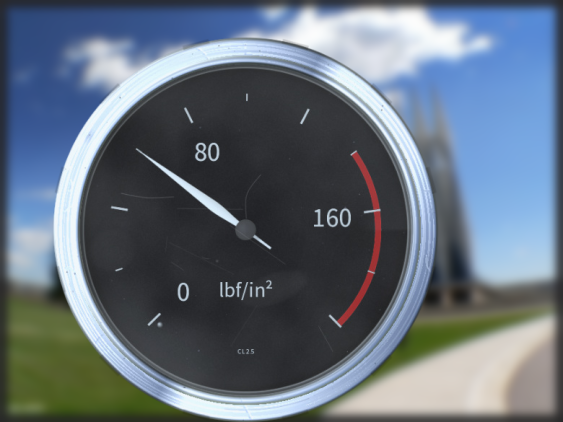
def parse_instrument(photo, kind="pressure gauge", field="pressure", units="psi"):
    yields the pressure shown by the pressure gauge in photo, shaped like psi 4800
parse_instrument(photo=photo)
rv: psi 60
